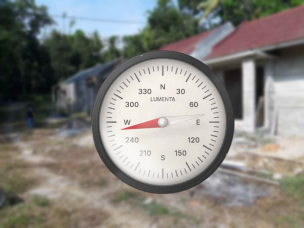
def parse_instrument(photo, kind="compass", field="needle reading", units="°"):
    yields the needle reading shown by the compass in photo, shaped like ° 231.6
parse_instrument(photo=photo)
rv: ° 260
